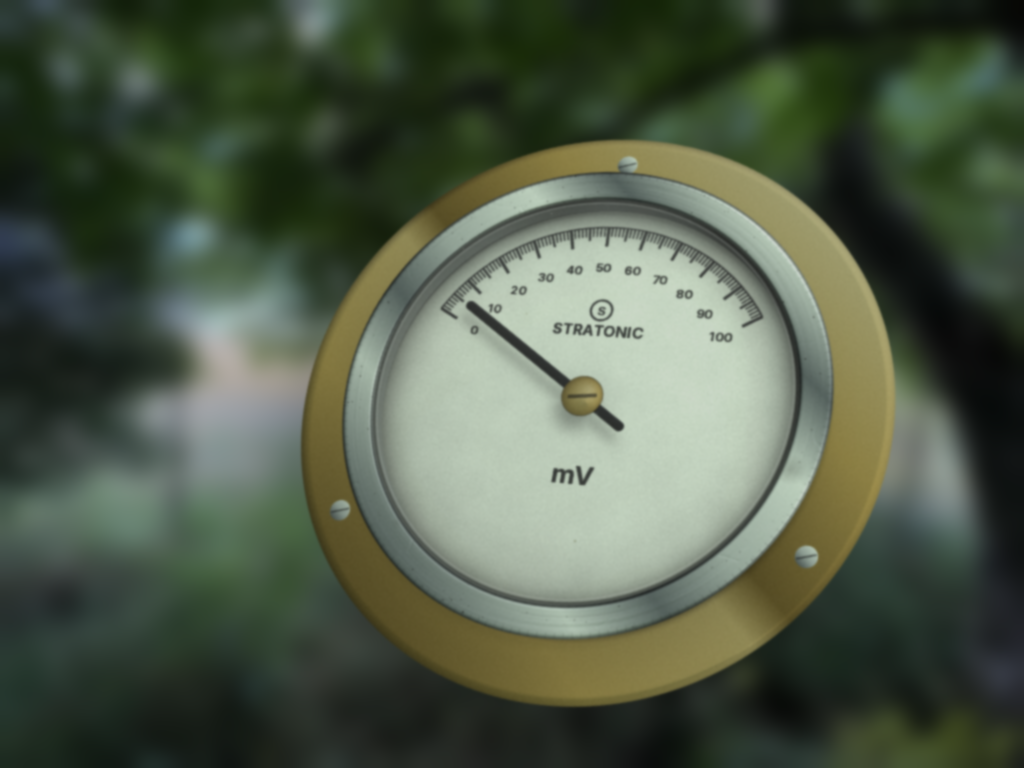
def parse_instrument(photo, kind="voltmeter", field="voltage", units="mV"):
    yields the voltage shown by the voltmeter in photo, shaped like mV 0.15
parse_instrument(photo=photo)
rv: mV 5
